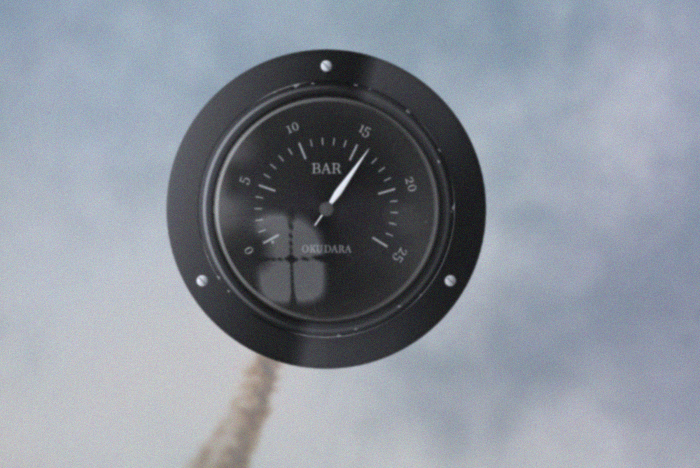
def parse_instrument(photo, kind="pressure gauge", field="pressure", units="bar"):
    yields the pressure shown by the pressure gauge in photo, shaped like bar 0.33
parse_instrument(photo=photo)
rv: bar 16
